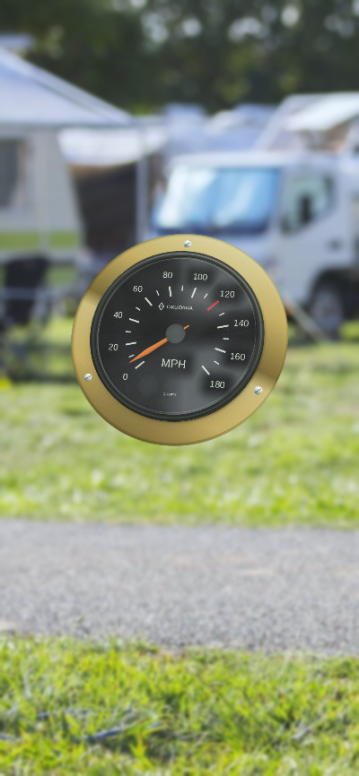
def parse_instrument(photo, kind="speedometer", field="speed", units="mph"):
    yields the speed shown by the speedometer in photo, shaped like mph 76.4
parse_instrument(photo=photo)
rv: mph 5
